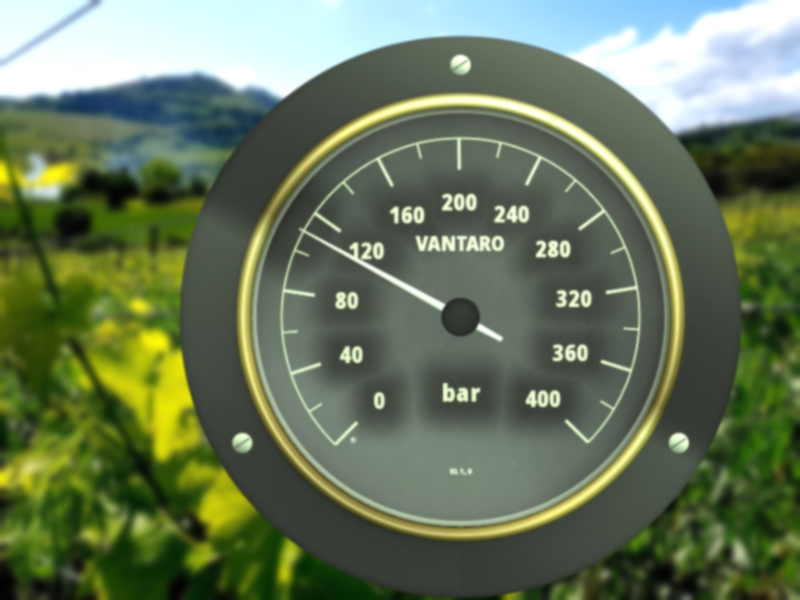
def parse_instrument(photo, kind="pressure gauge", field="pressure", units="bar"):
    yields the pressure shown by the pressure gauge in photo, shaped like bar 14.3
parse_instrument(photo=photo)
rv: bar 110
